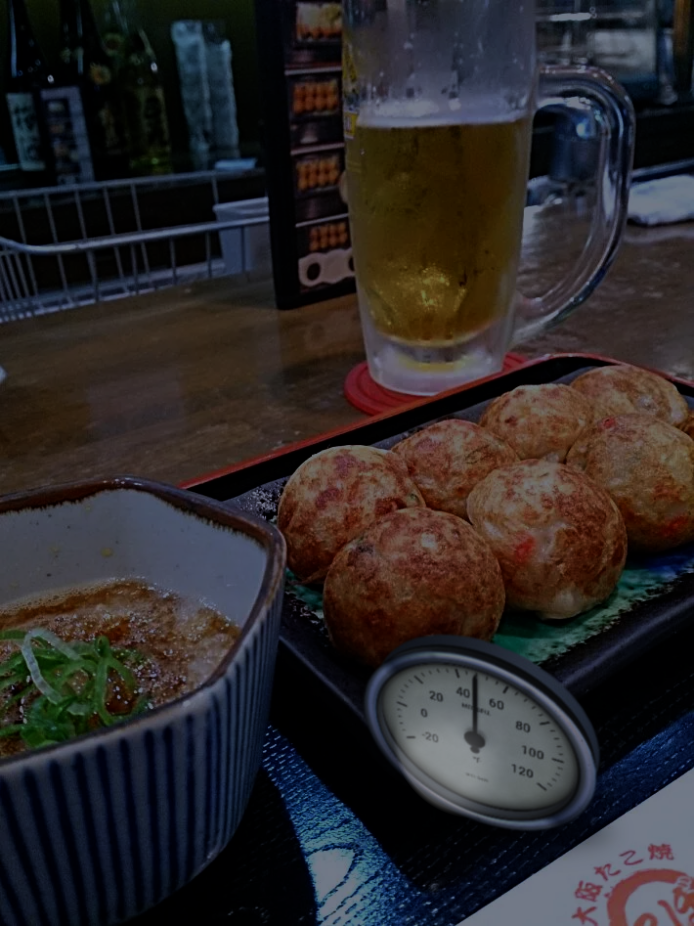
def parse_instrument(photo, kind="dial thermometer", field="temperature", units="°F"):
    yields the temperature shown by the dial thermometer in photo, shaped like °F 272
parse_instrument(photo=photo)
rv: °F 48
